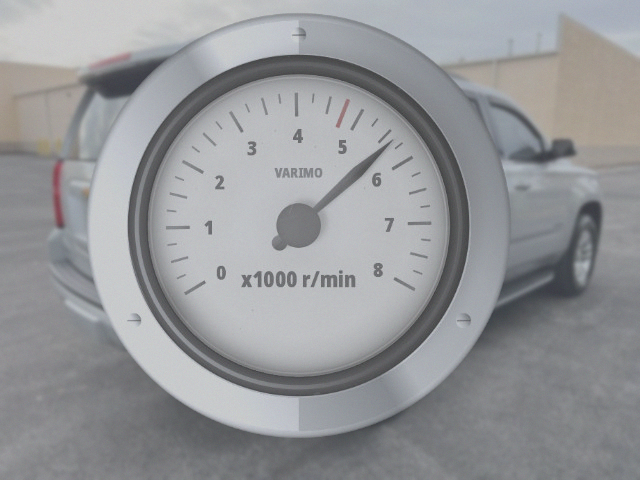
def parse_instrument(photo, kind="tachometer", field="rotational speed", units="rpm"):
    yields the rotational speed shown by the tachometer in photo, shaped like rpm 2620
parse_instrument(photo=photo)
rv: rpm 5625
